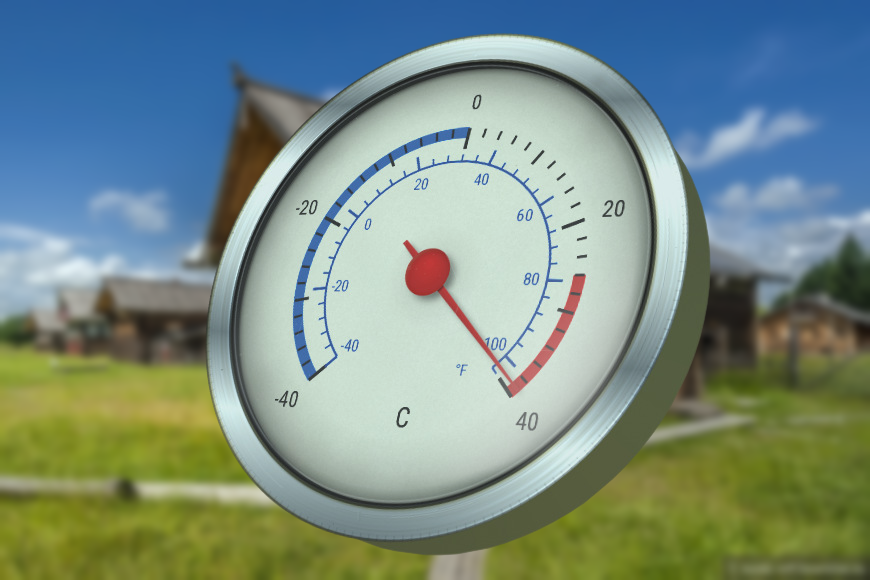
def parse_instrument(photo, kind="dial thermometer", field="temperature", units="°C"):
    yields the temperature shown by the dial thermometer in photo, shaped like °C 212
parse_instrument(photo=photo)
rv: °C 39
